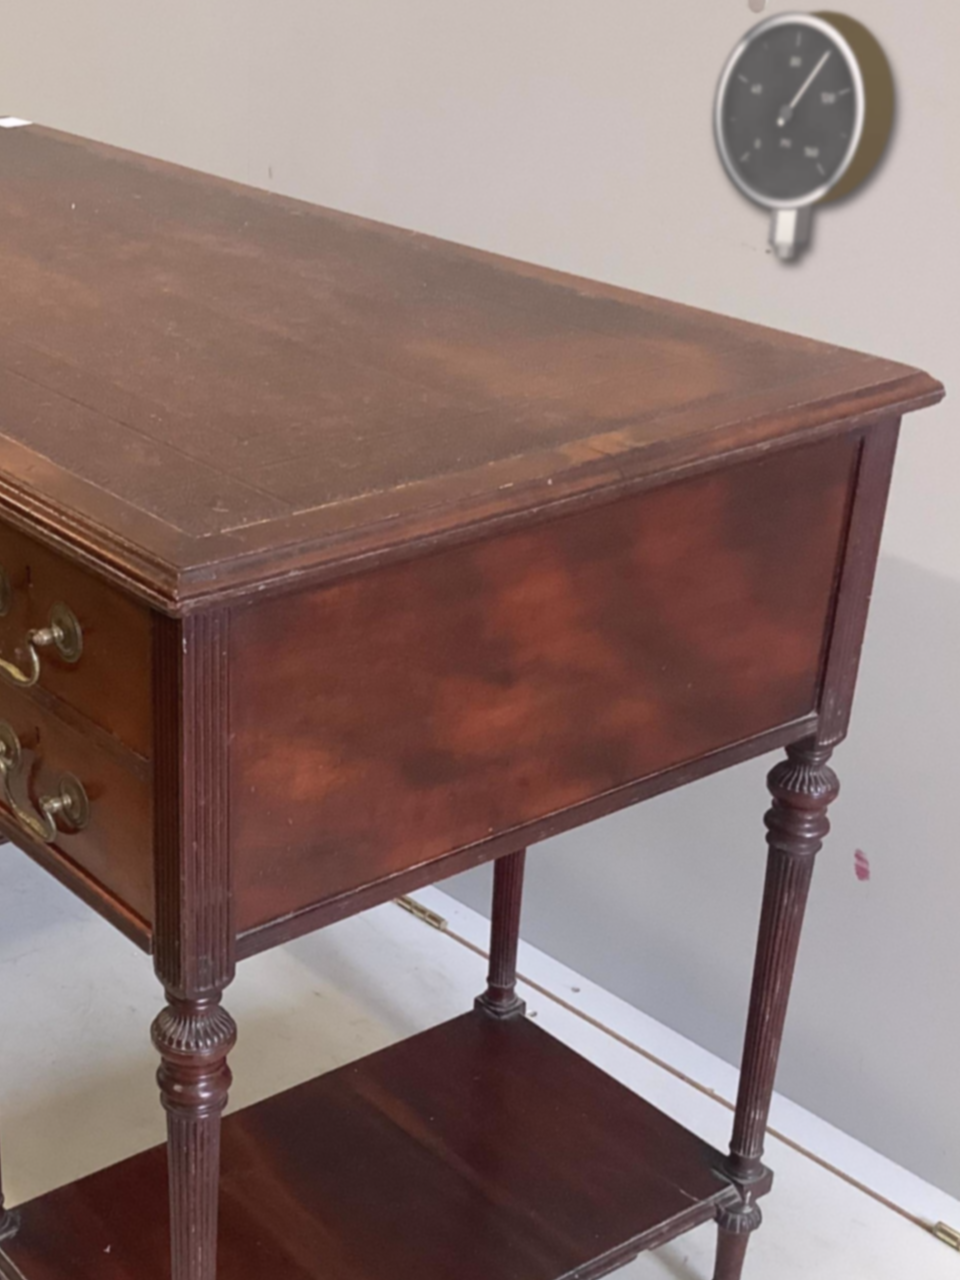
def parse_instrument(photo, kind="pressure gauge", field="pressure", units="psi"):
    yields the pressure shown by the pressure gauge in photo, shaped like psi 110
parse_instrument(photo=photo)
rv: psi 100
